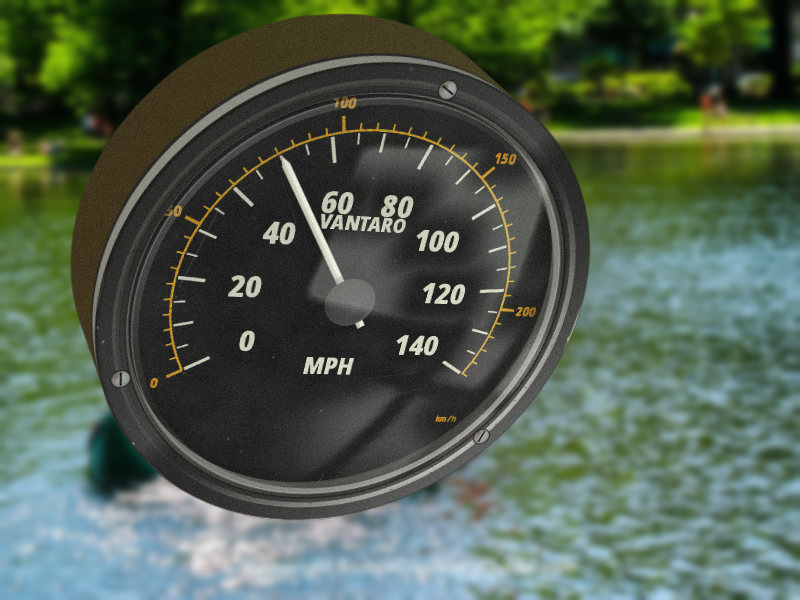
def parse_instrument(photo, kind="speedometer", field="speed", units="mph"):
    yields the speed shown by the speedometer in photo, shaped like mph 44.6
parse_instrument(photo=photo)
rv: mph 50
